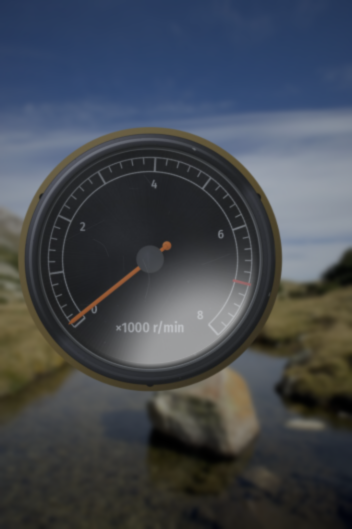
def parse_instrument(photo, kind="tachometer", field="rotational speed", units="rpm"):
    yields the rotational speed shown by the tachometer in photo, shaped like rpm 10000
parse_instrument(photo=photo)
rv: rpm 100
